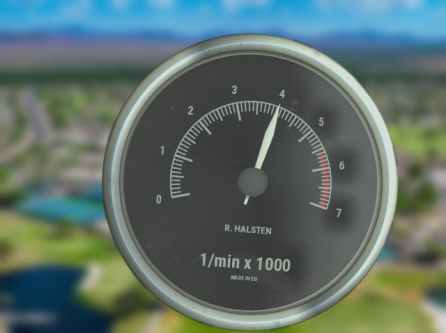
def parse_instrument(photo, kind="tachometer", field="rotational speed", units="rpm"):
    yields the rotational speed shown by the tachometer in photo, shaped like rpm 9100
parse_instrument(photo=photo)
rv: rpm 4000
